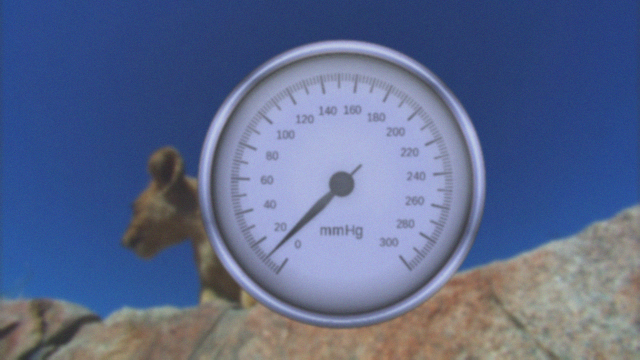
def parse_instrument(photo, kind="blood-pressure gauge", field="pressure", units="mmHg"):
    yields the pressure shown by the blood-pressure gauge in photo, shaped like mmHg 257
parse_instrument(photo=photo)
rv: mmHg 10
